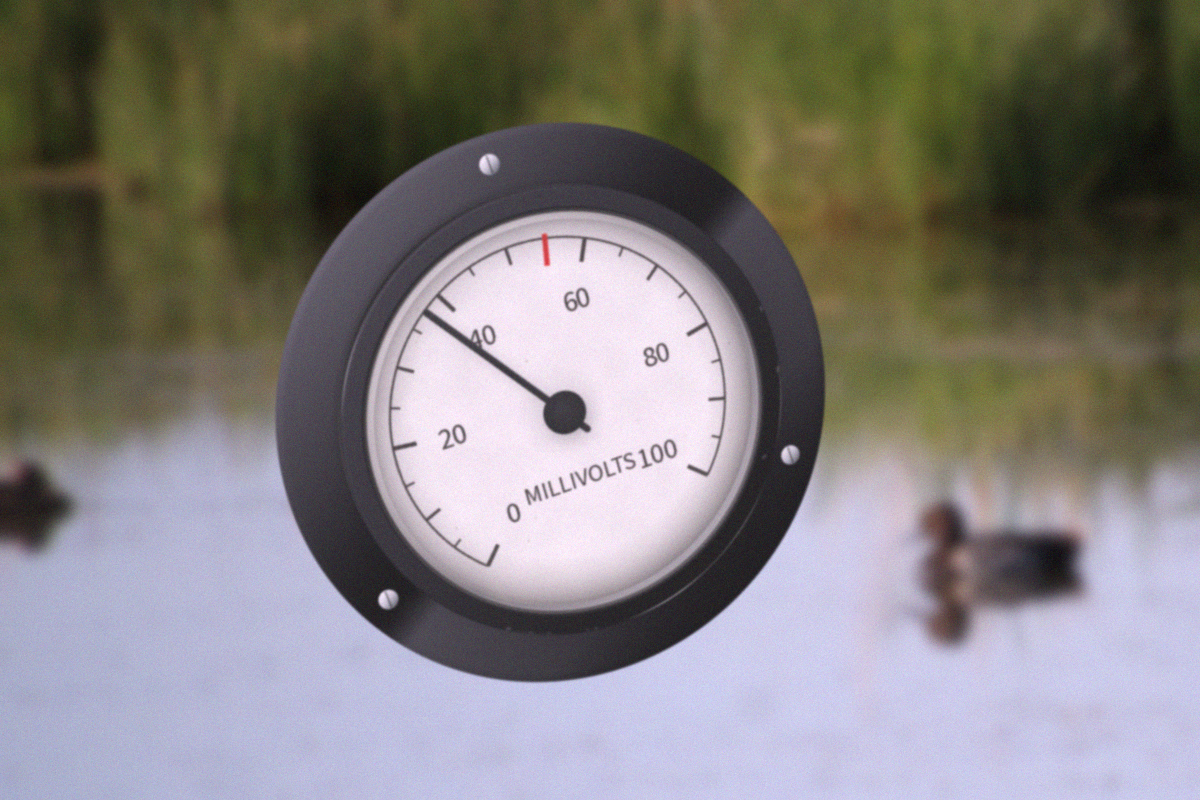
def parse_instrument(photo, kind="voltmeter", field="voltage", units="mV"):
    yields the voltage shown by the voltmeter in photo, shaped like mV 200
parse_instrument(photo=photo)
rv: mV 37.5
